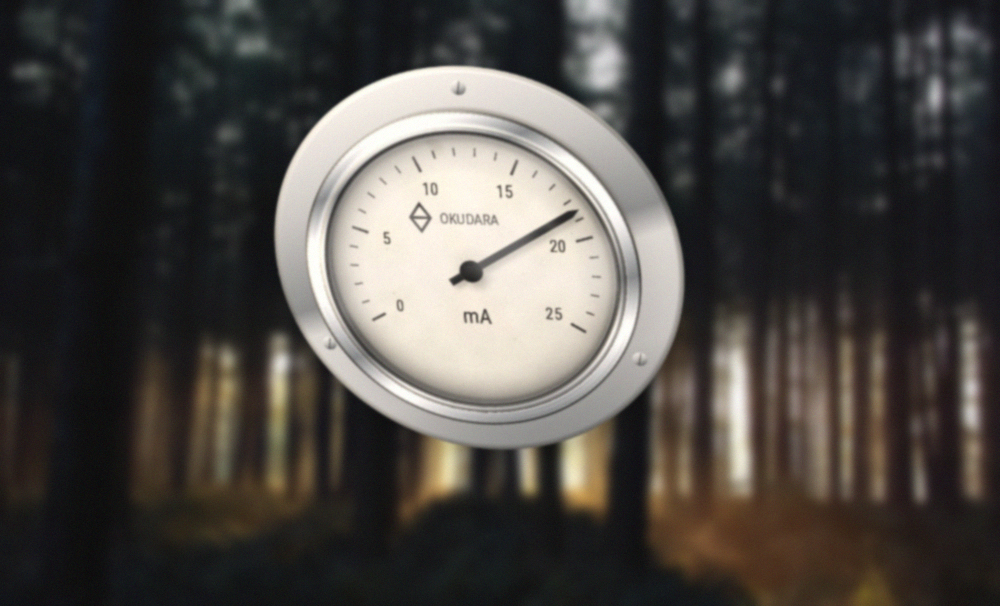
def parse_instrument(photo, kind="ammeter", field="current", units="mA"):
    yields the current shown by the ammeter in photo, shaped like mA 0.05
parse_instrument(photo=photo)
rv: mA 18.5
